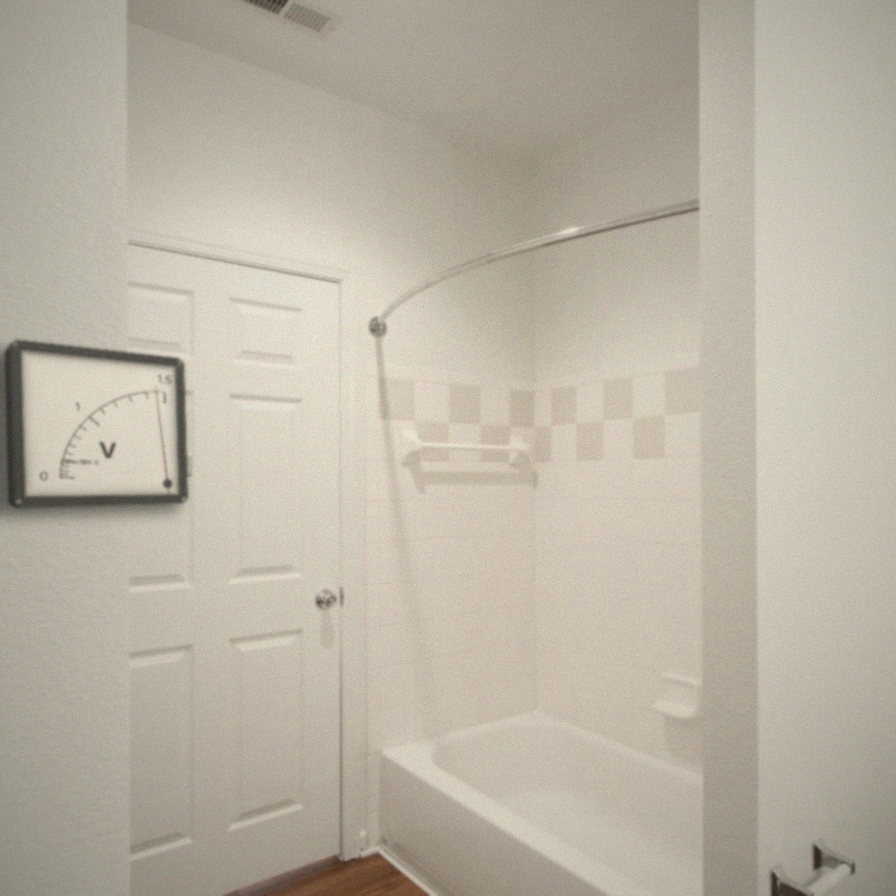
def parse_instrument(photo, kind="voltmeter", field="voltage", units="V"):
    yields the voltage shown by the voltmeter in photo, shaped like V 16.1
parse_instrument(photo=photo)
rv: V 1.45
